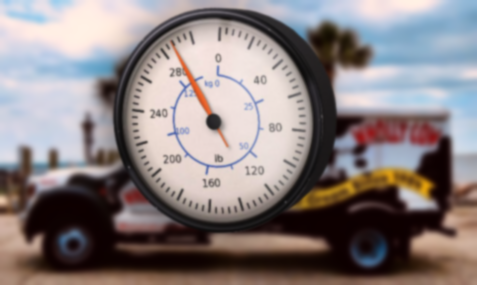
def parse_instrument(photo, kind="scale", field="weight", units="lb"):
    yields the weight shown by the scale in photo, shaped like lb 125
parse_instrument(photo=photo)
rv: lb 288
